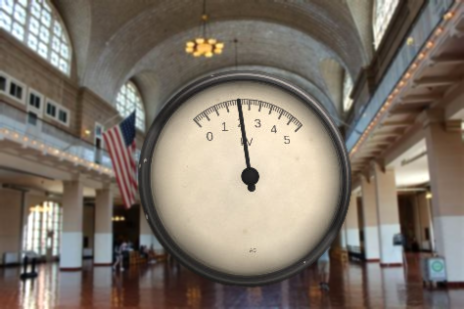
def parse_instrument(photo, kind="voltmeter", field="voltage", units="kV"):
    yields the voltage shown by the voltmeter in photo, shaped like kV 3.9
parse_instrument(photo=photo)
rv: kV 2
